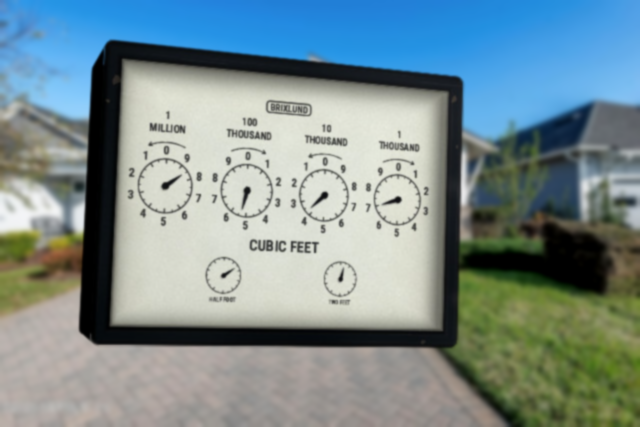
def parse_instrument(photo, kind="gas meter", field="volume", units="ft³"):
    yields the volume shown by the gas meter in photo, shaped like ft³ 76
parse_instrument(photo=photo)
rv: ft³ 853700
